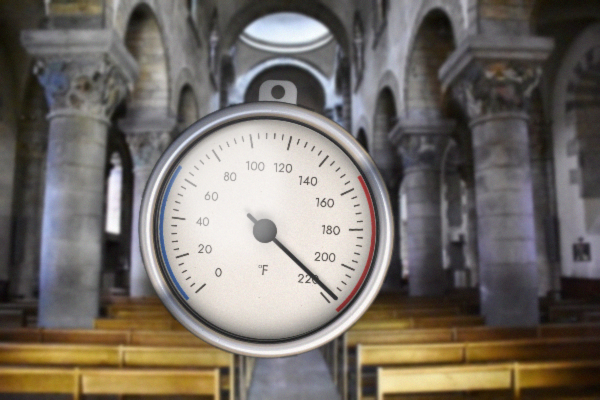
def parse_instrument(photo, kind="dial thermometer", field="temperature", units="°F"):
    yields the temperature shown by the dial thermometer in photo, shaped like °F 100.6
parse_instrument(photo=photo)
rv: °F 216
